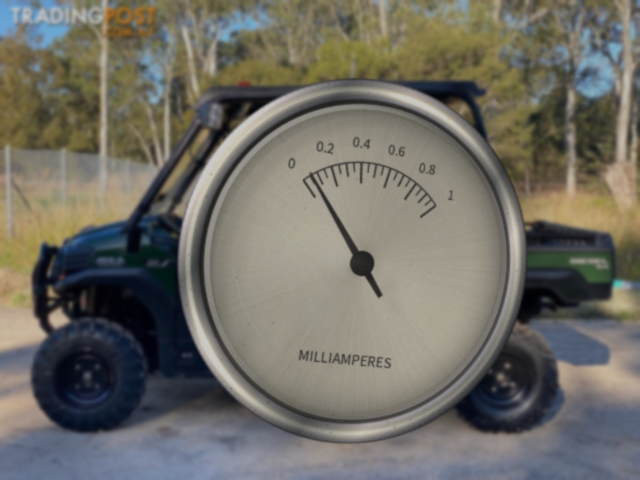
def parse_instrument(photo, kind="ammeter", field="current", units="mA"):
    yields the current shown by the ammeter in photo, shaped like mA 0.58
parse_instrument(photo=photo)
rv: mA 0.05
